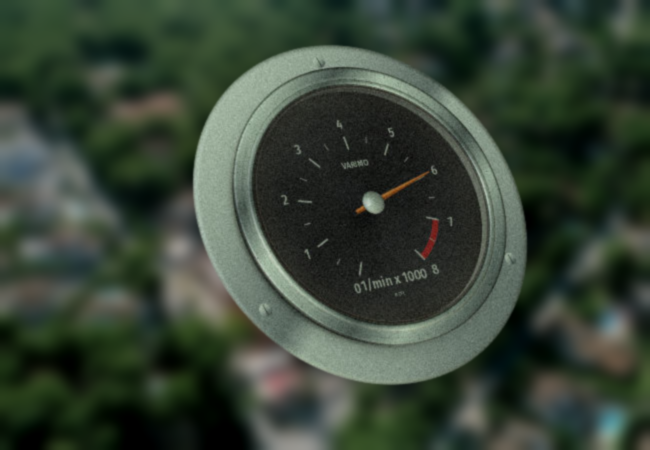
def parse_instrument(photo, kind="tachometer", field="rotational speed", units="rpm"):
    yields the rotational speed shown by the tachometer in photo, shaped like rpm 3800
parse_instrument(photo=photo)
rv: rpm 6000
